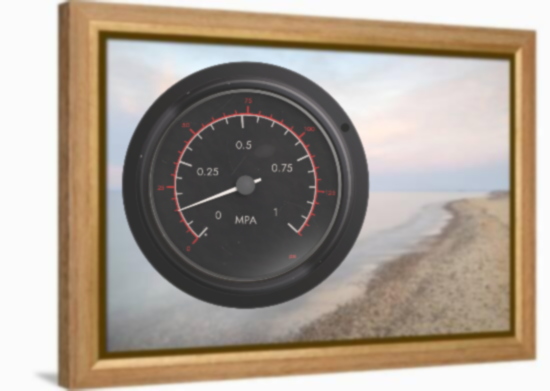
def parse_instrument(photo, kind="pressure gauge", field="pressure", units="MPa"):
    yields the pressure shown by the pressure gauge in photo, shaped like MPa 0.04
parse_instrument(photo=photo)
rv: MPa 0.1
